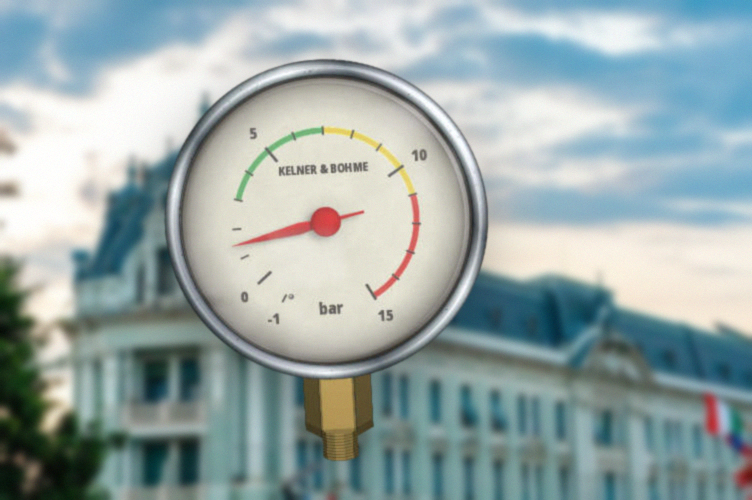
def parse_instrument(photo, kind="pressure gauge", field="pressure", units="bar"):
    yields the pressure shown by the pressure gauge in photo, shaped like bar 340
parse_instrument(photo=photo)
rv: bar 1.5
